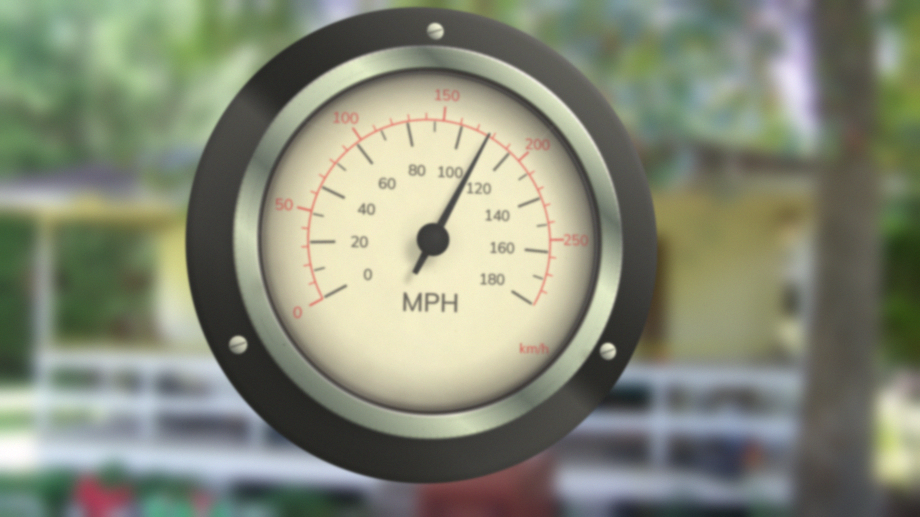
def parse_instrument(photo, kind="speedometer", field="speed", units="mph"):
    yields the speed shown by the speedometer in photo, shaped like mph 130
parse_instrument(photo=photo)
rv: mph 110
